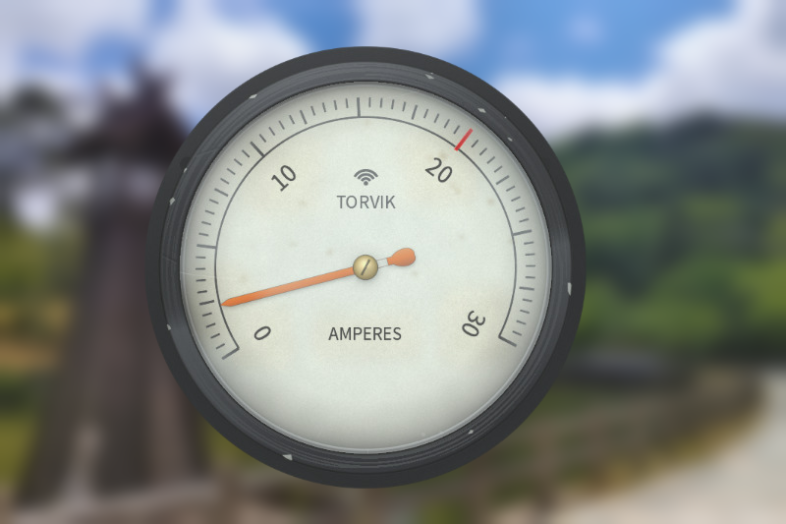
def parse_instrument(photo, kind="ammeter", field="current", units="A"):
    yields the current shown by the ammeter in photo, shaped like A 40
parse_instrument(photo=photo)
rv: A 2.25
